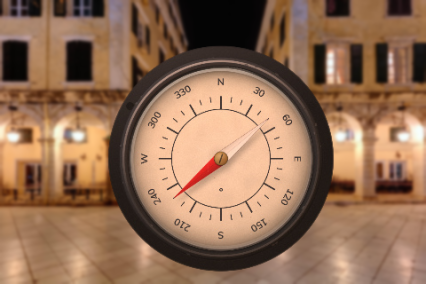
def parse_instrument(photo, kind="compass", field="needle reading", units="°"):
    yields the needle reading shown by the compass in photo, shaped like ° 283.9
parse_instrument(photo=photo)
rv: ° 230
